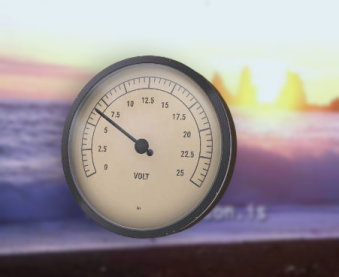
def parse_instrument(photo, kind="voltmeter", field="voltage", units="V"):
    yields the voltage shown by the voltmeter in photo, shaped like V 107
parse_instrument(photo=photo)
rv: V 6.5
